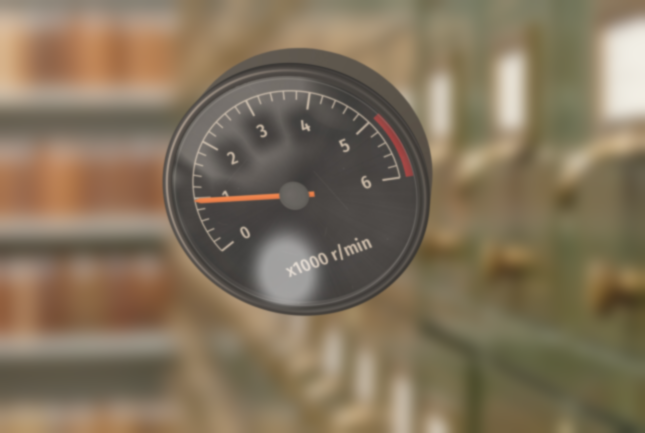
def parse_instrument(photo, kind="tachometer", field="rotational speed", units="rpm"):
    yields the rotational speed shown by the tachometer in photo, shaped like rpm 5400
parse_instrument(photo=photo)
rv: rpm 1000
